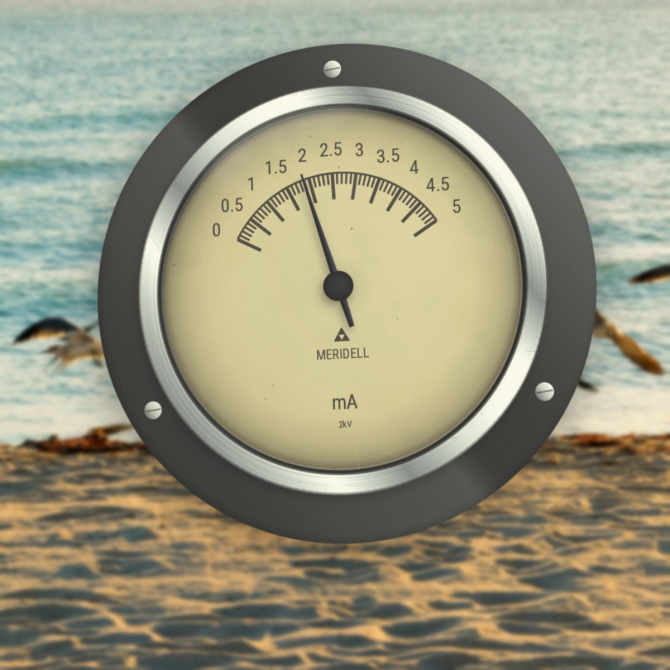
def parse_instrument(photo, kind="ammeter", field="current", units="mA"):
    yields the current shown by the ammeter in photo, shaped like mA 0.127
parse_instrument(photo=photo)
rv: mA 1.9
